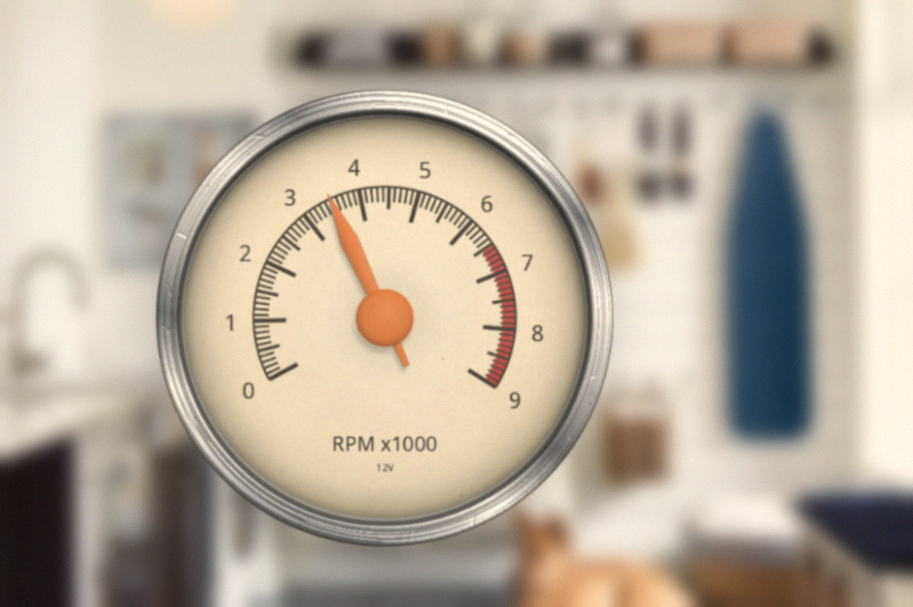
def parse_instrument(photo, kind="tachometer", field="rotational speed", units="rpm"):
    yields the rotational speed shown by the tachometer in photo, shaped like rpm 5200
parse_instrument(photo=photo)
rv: rpm 3500
